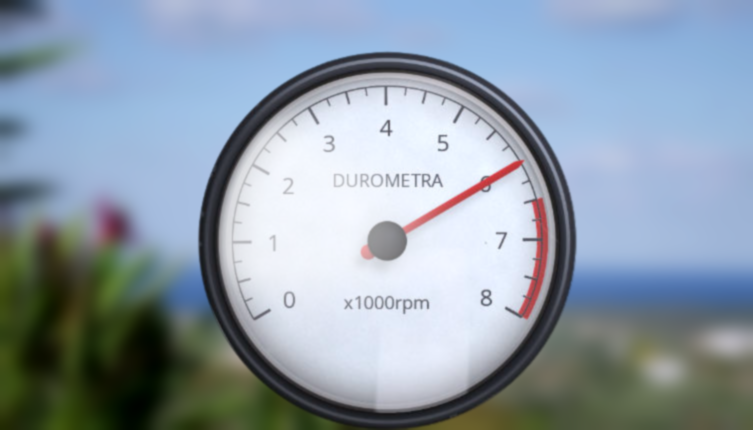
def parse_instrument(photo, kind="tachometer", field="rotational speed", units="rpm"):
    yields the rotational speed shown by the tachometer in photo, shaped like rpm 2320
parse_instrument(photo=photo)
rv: rpm 6000
